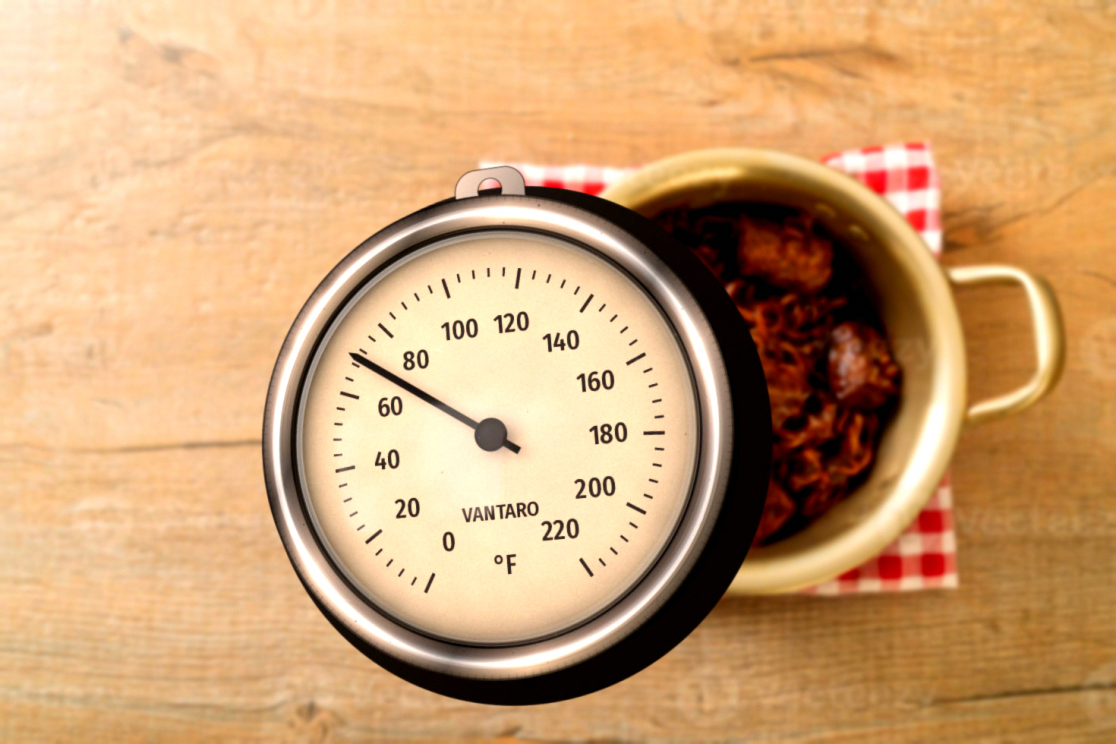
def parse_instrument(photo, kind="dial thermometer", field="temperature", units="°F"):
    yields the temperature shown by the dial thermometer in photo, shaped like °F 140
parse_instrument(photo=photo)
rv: °F 70
